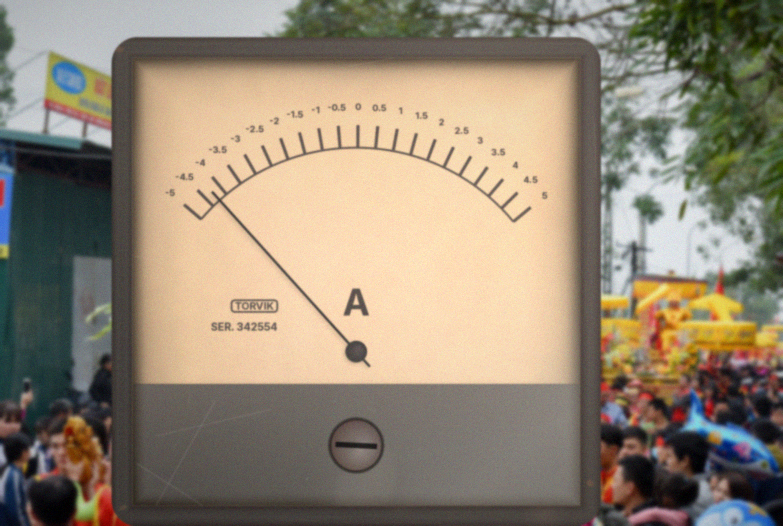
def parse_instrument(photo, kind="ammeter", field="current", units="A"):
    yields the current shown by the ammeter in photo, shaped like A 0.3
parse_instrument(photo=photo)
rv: A -4.25
